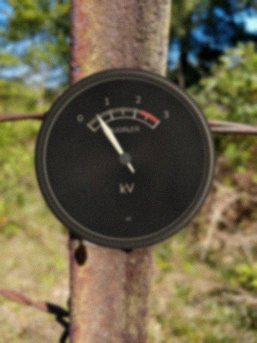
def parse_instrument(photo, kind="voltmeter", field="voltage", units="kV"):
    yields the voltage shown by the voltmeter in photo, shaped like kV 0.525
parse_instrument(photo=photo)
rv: kV 0.5
